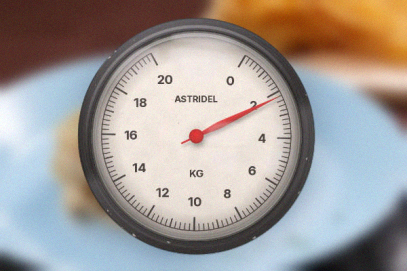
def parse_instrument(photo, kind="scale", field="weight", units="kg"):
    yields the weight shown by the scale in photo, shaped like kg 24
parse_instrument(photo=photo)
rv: kg 2.2
